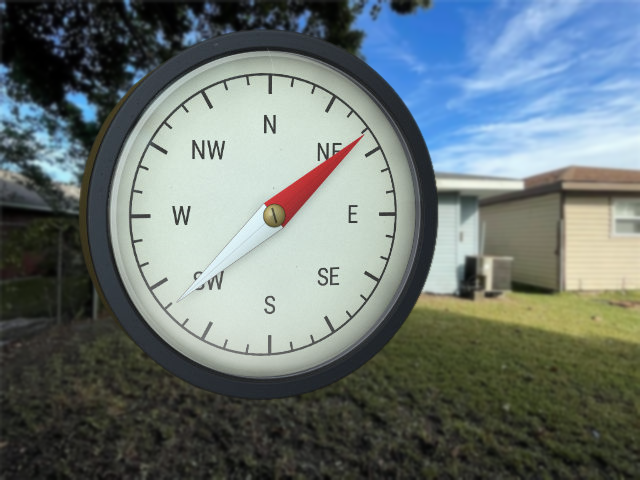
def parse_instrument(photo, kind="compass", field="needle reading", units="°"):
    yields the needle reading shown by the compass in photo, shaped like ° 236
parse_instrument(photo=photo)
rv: ° 50
